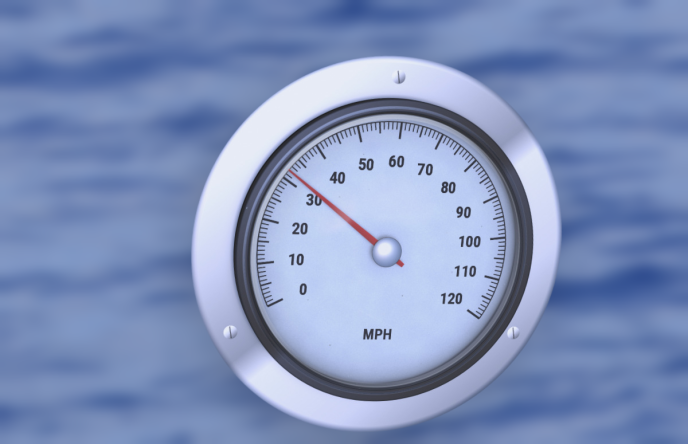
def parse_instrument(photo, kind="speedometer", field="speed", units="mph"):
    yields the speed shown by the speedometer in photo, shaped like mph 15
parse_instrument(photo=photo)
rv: mph 32
